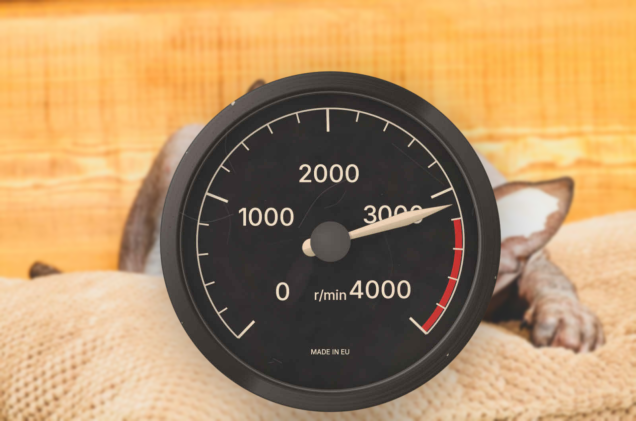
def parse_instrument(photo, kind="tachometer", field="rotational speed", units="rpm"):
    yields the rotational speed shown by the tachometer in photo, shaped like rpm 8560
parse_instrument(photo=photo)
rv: rpm 3100
